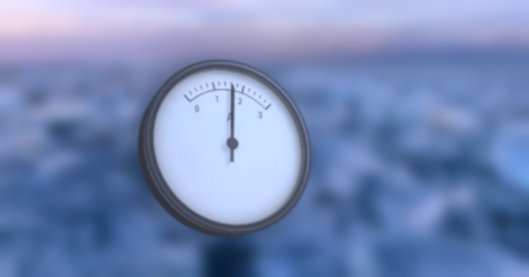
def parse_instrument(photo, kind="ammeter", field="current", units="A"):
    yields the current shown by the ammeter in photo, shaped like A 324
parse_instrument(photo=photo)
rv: A 1.6
